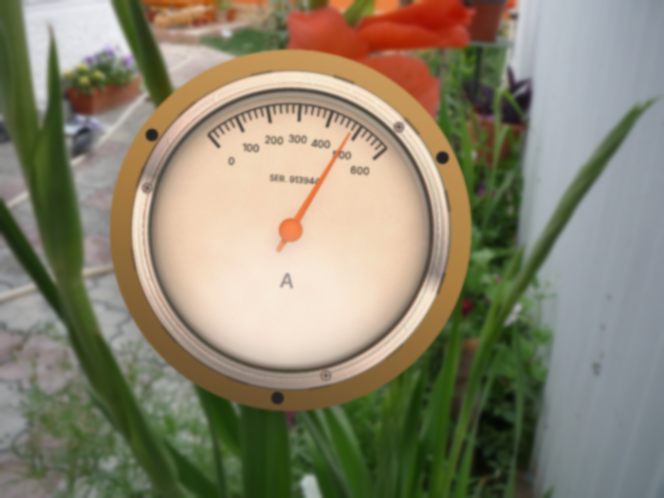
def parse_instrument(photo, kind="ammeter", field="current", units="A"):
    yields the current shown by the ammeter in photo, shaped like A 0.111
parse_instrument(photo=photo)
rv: A 480
